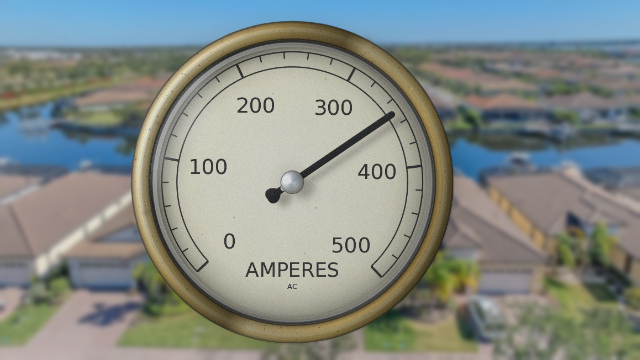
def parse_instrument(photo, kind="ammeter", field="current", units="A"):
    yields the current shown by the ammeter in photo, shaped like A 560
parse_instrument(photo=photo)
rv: A 350
